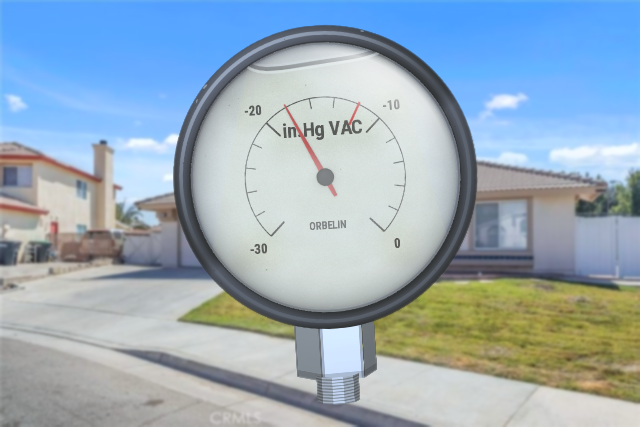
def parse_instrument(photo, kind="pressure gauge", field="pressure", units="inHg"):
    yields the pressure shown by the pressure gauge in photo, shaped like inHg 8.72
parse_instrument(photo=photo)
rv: inHg -18
